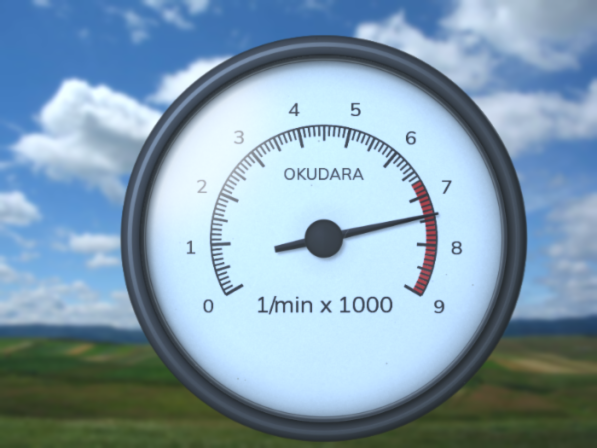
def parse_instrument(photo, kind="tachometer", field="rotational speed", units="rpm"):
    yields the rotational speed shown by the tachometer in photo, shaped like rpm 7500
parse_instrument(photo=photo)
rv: rpm 7400
